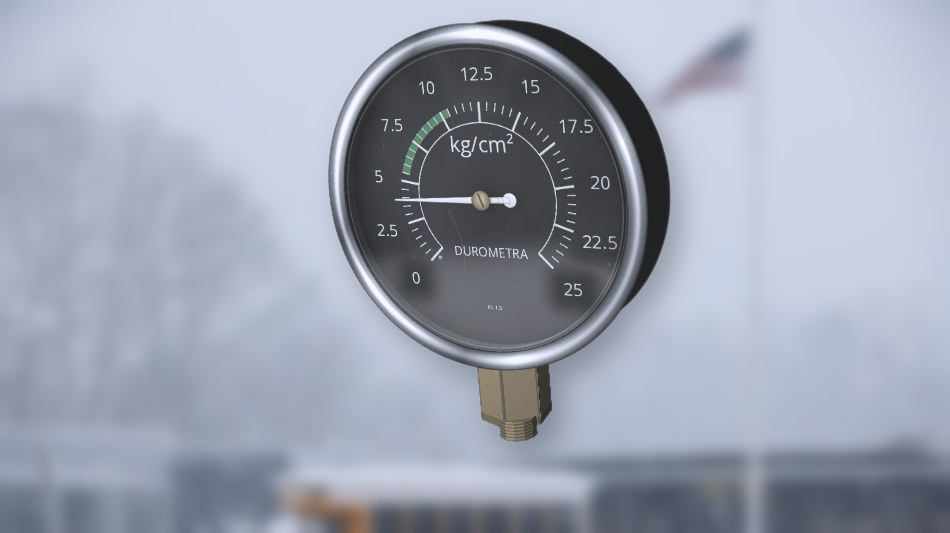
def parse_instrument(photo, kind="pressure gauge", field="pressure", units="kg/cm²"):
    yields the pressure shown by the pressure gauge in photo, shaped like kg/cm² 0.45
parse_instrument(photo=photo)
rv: kg/cm² 4
